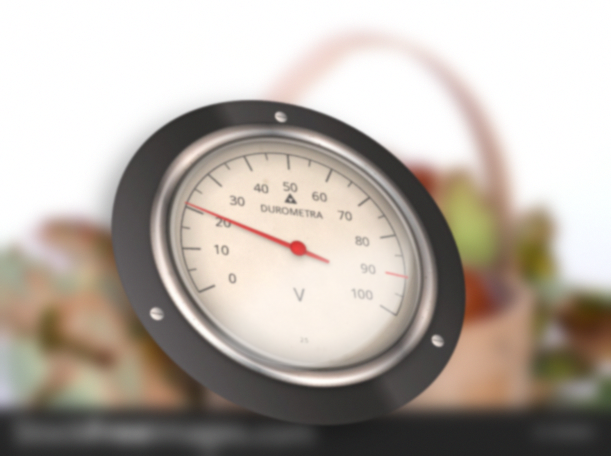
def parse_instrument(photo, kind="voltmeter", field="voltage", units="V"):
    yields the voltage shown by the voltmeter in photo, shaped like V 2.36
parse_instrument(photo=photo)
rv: V 20
